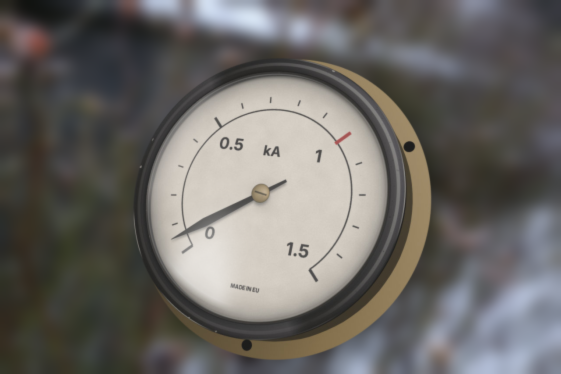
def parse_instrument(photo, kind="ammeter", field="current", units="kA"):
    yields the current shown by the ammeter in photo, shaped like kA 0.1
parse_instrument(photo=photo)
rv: kA 0.05
